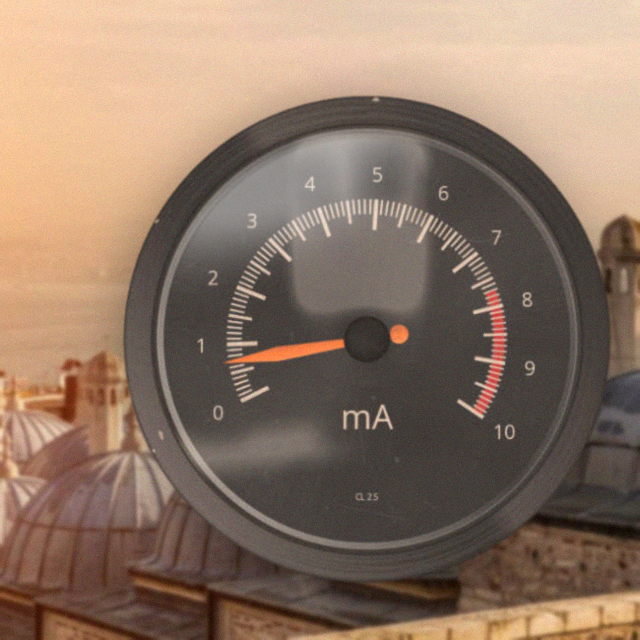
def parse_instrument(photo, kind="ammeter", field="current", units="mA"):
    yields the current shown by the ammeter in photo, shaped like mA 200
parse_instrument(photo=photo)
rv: mA 0.7
